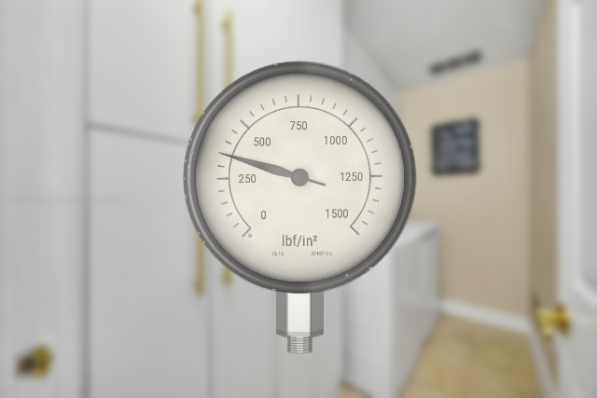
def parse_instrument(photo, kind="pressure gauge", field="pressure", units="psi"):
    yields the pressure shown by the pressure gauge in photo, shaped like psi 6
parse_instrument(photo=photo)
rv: psi 350
